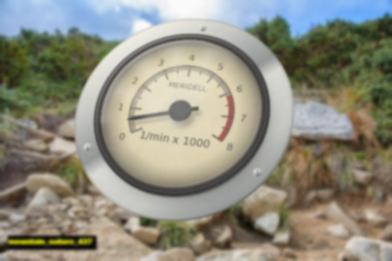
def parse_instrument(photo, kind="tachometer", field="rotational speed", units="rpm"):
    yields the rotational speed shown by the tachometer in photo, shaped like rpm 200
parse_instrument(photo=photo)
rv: rpm 500
